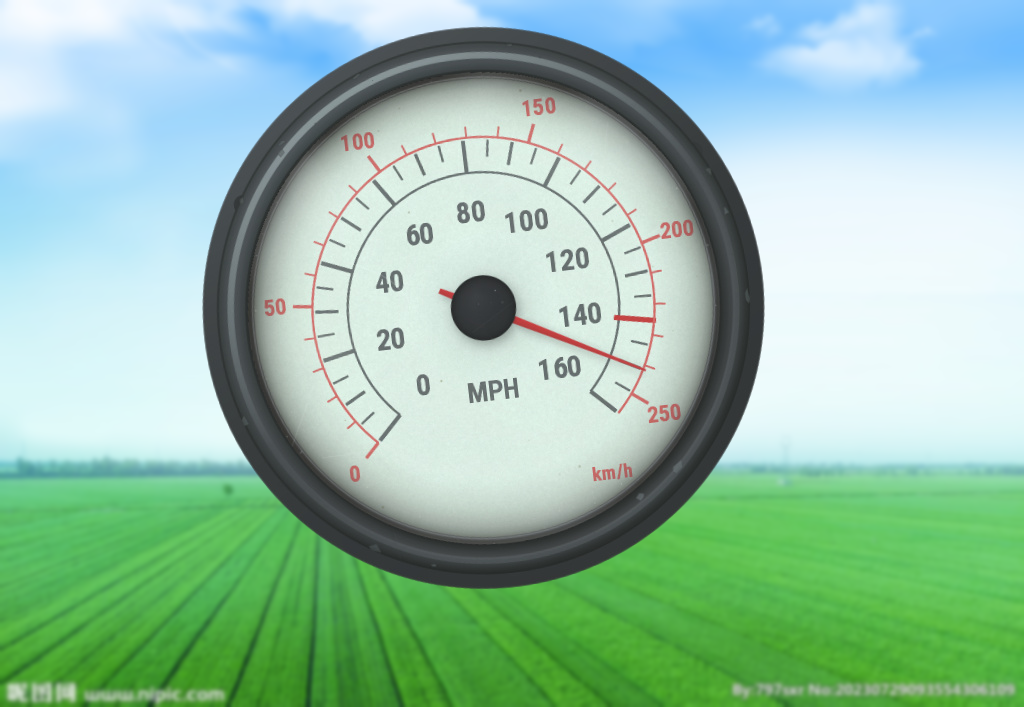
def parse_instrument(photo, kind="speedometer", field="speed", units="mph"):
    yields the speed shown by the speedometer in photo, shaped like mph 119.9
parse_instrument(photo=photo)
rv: mph 150
